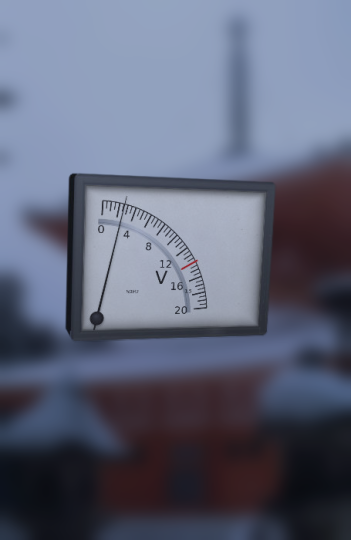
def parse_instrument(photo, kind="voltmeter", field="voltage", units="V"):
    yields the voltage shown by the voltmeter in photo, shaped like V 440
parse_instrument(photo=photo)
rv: V 2.5
